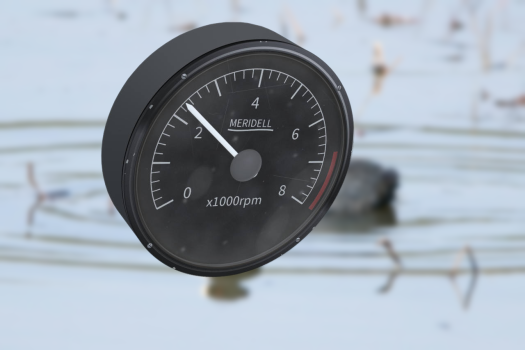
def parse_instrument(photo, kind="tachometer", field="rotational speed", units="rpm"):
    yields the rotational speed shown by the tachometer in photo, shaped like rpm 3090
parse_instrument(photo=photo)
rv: rpm 2300
